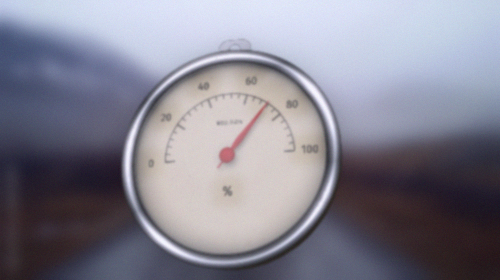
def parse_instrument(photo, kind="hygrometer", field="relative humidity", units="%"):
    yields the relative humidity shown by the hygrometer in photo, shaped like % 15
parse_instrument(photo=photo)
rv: % 72
